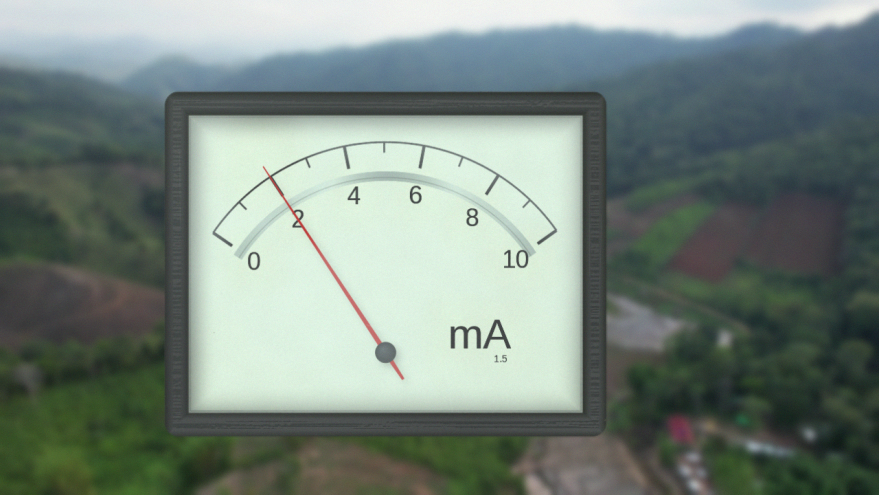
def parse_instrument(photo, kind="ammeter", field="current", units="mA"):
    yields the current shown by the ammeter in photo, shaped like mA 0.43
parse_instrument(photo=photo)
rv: mA 2
